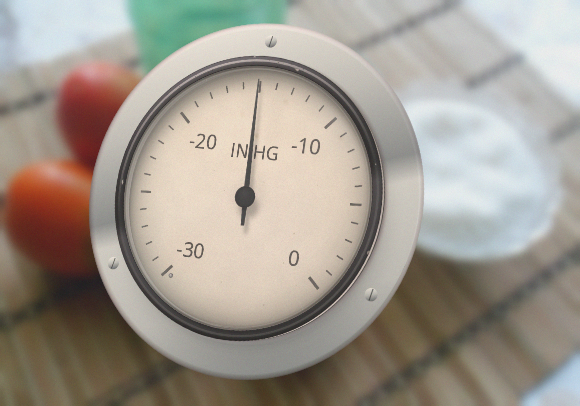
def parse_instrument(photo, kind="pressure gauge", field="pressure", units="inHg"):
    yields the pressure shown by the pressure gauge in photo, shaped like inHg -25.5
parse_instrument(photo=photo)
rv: inHg -15
